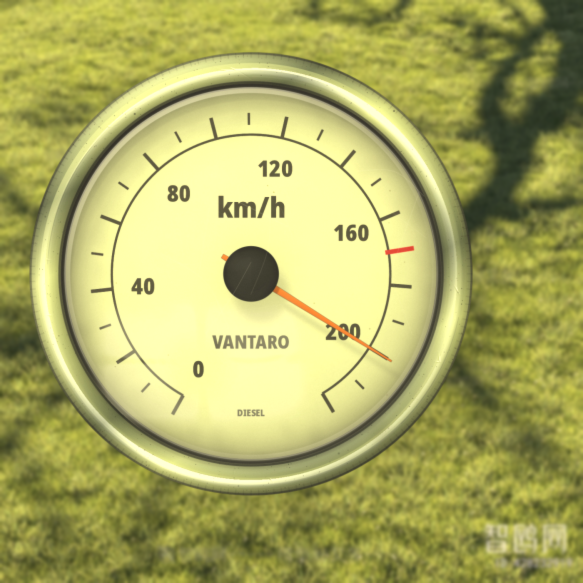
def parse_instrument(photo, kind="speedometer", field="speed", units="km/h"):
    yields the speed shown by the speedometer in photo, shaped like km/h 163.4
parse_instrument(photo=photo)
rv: km/h 200
